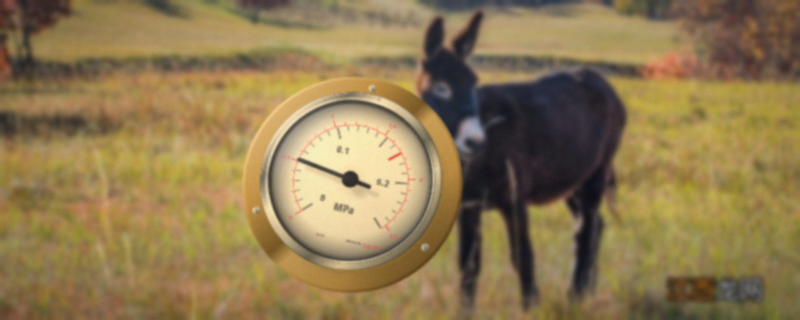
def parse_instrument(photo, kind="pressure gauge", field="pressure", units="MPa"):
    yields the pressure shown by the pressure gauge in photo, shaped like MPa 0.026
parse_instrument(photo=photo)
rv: MPa 0.05
